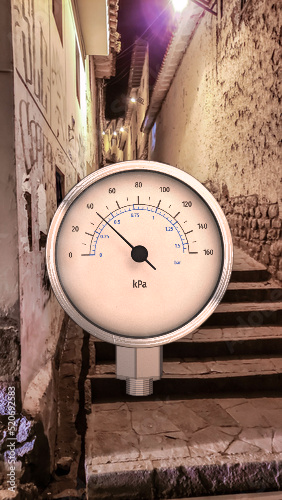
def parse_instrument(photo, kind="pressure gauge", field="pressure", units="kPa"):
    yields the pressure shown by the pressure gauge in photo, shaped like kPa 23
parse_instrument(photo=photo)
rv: kPa 40
